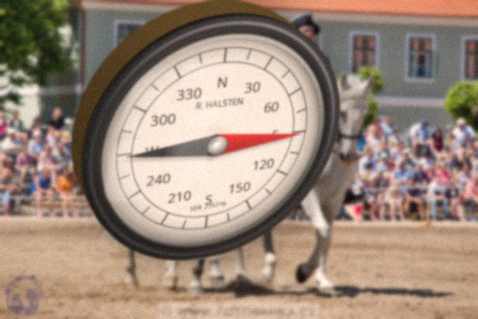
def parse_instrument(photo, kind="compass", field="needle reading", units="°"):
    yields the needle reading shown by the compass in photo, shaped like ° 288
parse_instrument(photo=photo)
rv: ° 90
